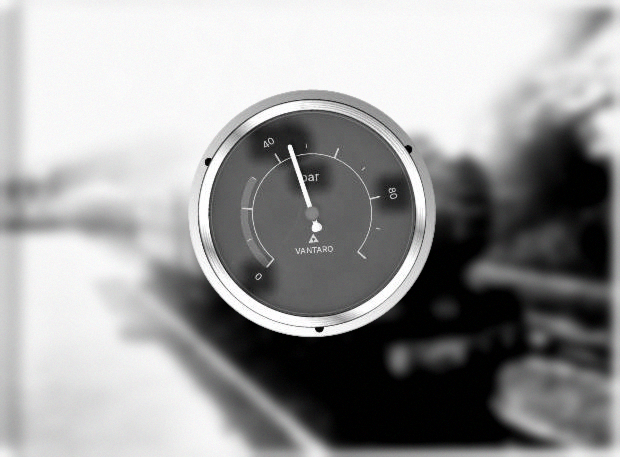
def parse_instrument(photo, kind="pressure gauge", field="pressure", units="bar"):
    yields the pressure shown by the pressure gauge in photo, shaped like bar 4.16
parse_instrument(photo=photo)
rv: bar 45
